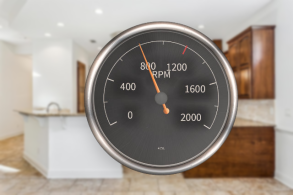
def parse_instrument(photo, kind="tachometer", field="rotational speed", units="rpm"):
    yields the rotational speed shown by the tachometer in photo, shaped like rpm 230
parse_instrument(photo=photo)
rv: rpm 800
